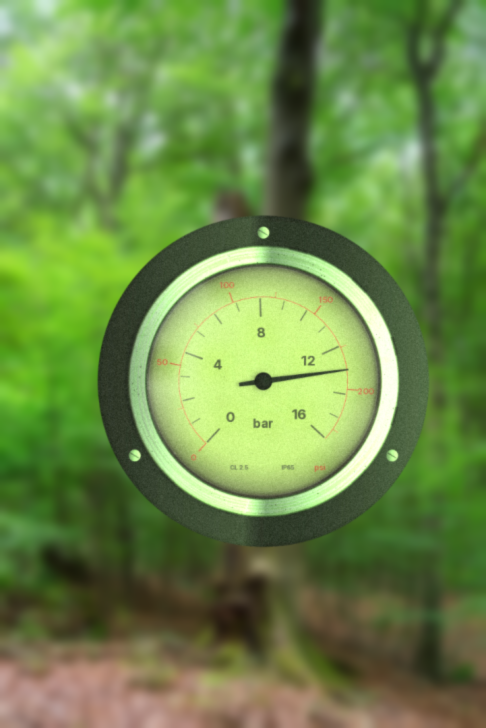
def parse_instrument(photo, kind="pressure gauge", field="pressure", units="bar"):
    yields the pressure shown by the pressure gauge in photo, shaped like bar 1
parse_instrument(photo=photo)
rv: bar 13
